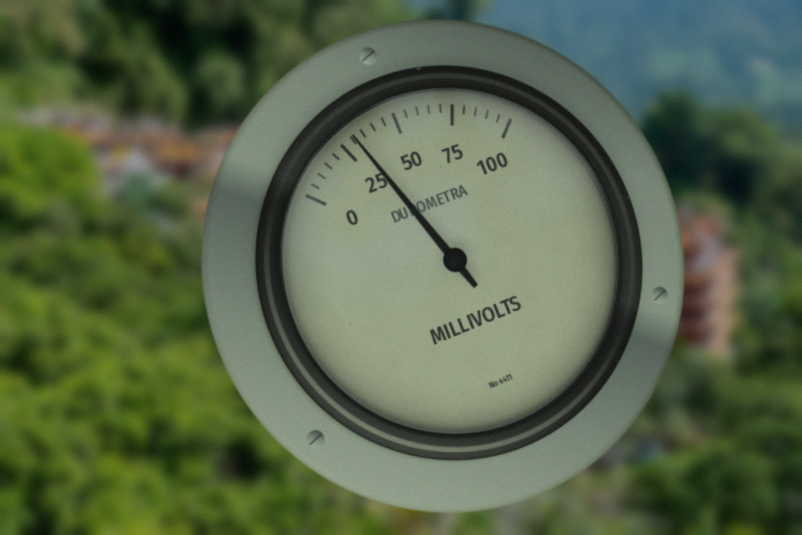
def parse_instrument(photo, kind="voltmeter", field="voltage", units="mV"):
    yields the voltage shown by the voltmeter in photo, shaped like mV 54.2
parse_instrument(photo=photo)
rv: mV 30
